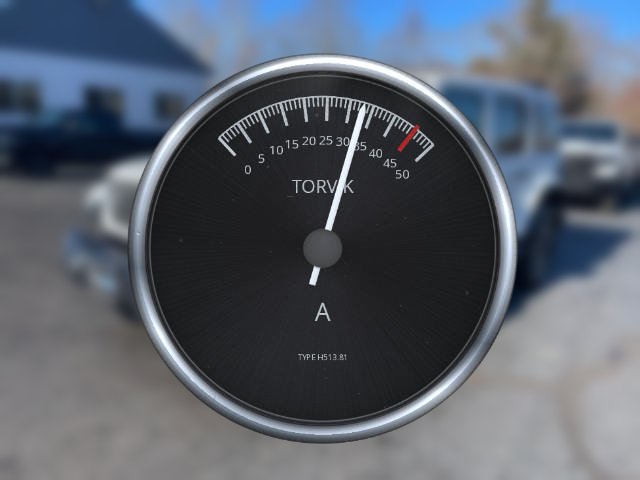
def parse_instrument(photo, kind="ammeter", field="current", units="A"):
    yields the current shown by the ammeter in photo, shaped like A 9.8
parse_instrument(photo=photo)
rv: A 33
